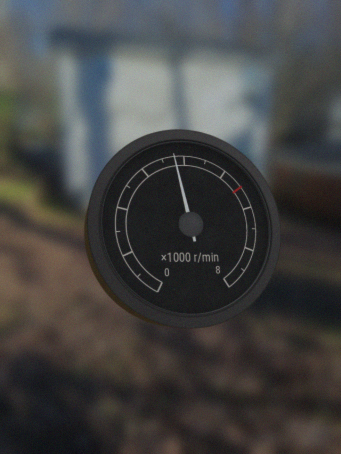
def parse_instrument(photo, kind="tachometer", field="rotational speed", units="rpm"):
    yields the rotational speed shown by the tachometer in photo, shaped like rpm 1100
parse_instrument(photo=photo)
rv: rpm 3750
